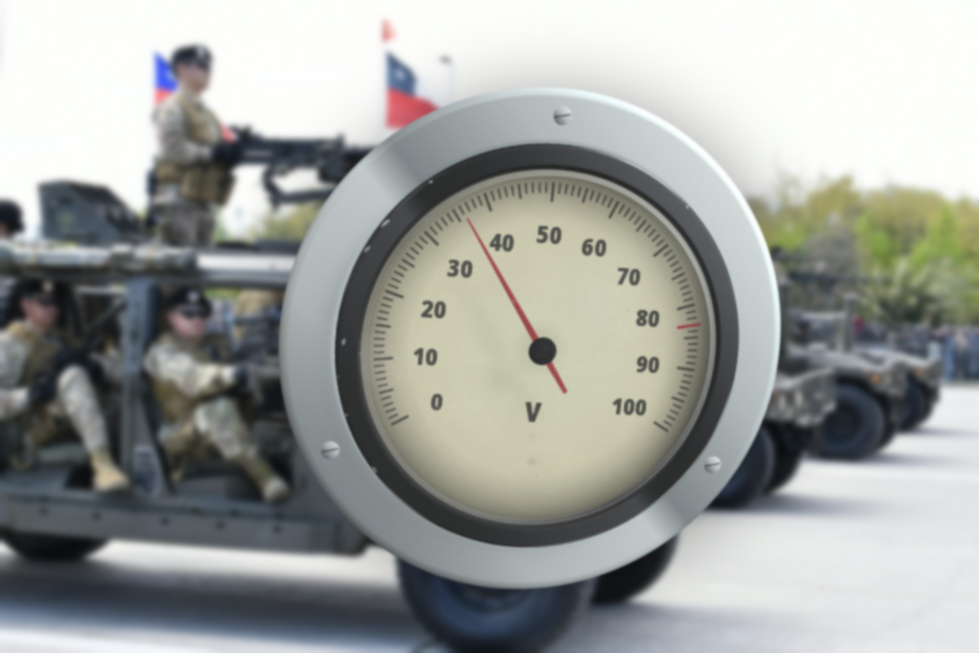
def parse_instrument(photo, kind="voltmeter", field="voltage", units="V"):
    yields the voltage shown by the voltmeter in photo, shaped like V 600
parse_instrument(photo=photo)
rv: V 36
